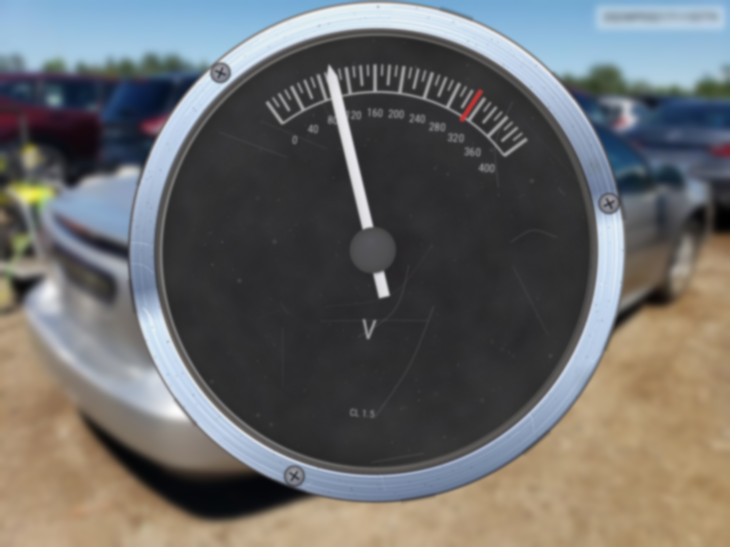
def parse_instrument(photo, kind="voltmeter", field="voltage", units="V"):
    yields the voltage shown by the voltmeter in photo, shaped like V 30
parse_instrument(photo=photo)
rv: V 100
